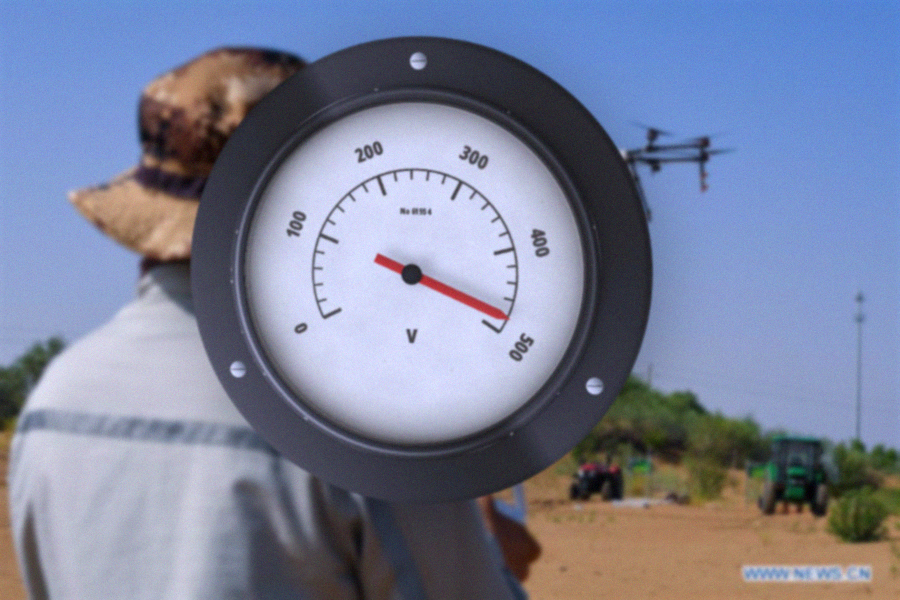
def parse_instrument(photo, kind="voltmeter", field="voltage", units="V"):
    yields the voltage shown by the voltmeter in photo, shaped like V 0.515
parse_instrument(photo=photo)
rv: V 480
